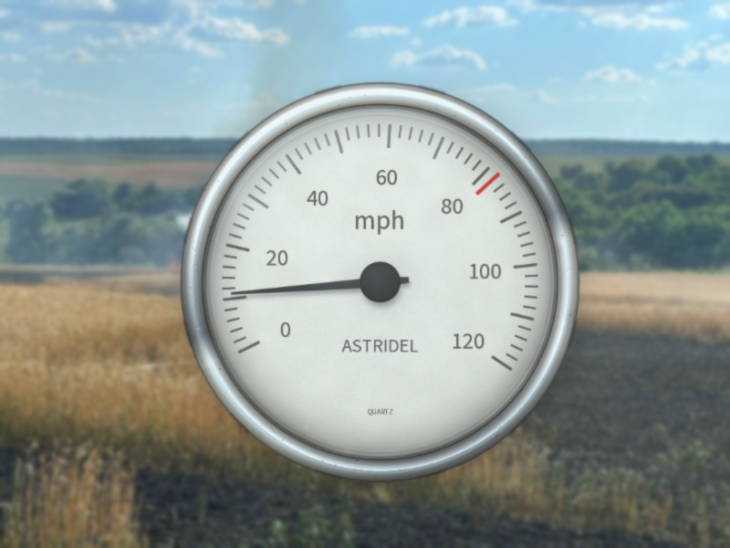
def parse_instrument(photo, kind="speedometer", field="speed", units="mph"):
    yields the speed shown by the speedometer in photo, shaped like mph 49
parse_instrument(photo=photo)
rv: mph 11
